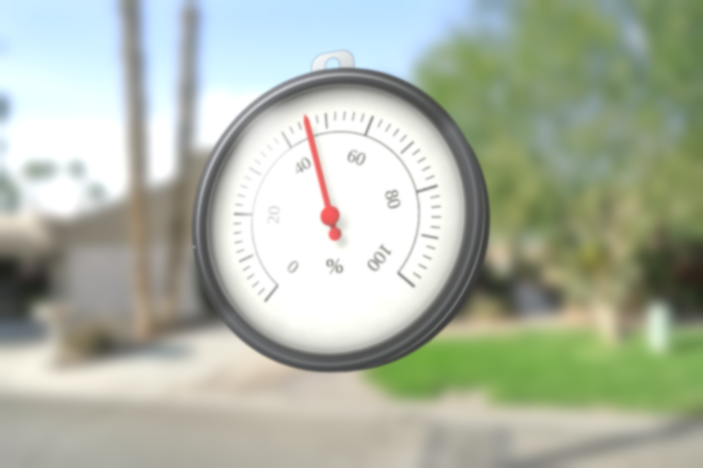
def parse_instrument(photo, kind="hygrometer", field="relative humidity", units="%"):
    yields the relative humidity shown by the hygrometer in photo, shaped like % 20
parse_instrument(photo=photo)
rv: % 46
